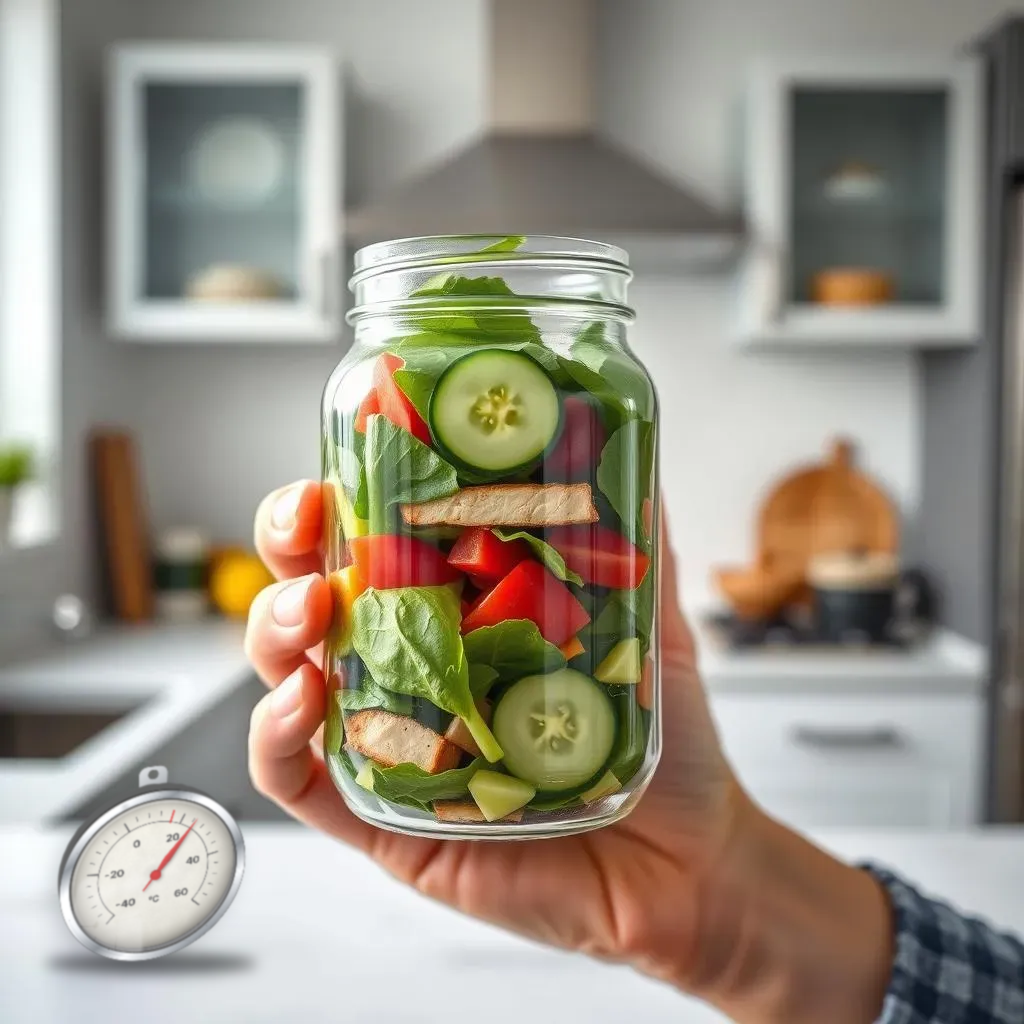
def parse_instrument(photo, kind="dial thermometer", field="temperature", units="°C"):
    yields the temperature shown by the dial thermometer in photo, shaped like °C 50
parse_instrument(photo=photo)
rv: °C 24
